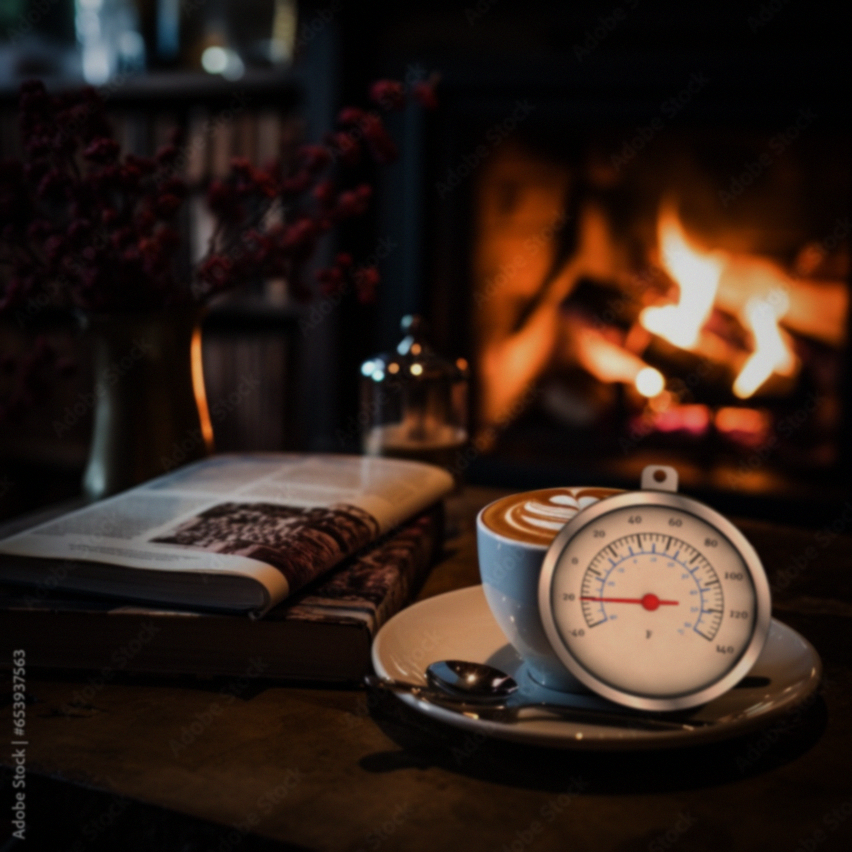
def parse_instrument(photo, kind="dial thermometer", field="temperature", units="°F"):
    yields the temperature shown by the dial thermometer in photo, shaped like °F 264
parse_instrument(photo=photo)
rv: °F -20
